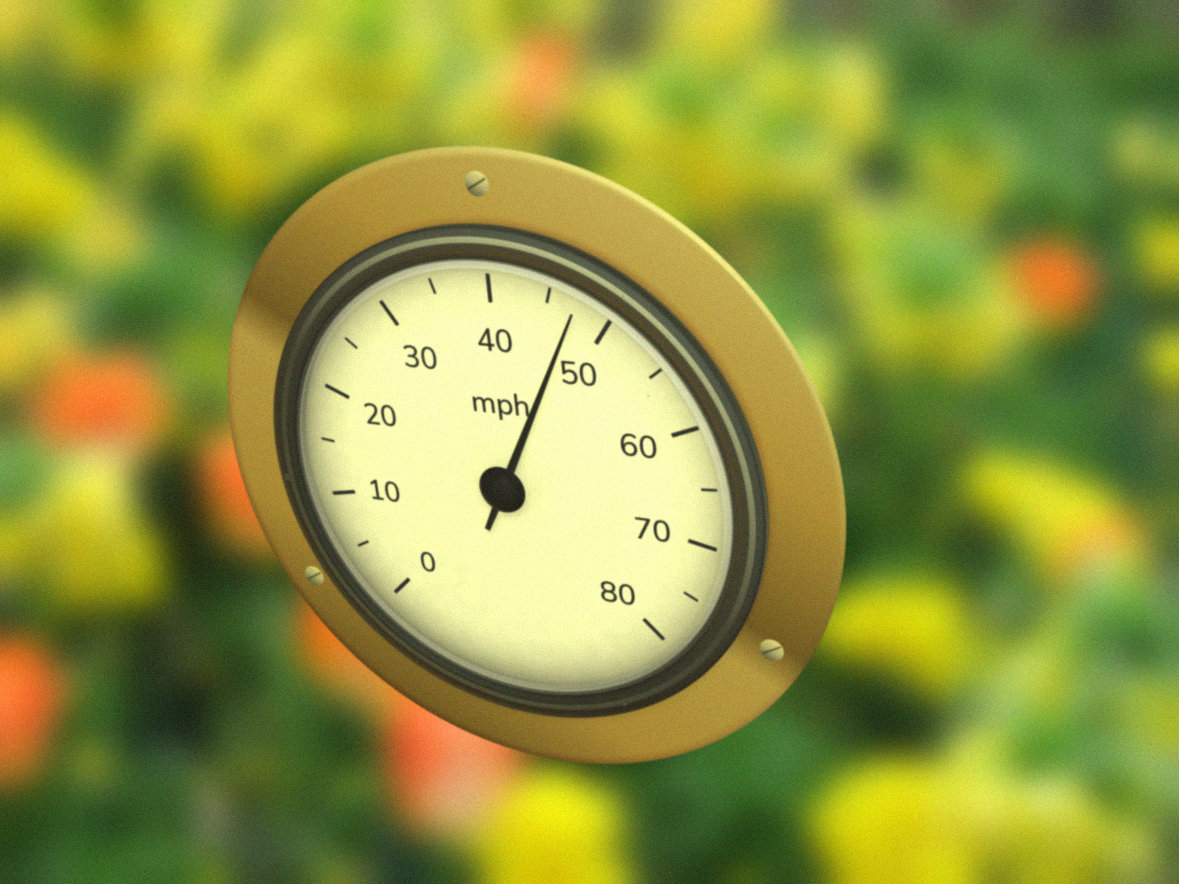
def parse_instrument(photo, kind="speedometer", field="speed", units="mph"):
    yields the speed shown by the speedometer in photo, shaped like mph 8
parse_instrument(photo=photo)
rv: mph 47.5
